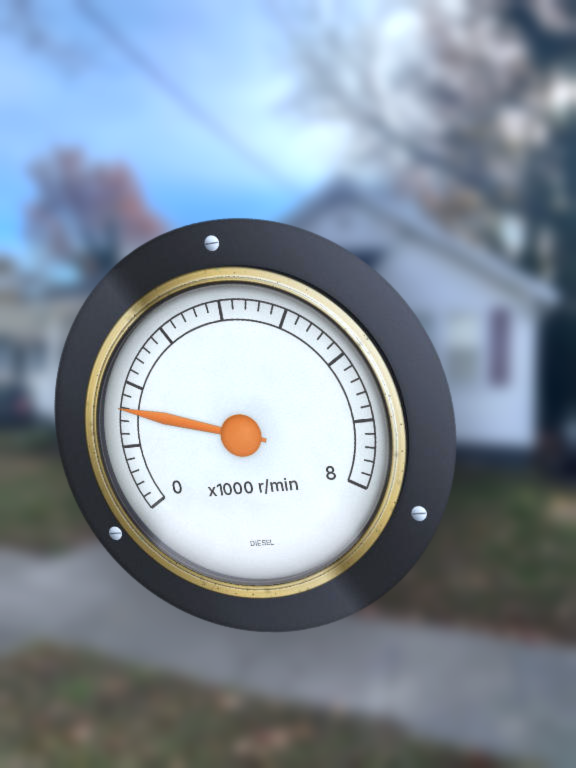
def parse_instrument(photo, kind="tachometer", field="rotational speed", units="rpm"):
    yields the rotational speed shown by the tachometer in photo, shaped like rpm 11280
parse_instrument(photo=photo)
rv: rpm 1600
